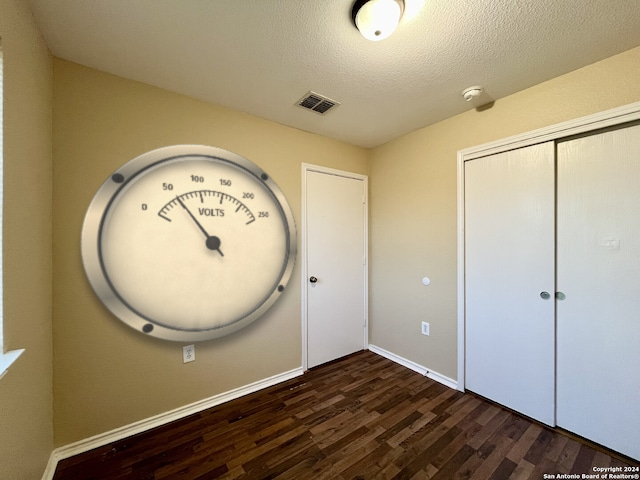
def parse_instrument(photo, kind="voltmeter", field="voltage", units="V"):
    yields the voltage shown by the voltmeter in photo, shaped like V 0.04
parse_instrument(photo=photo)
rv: V 50
